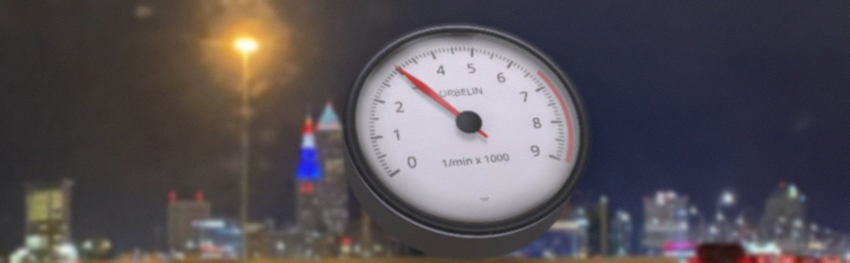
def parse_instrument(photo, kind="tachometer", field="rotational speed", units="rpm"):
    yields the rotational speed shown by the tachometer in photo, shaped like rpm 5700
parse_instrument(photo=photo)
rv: rpm 3000
